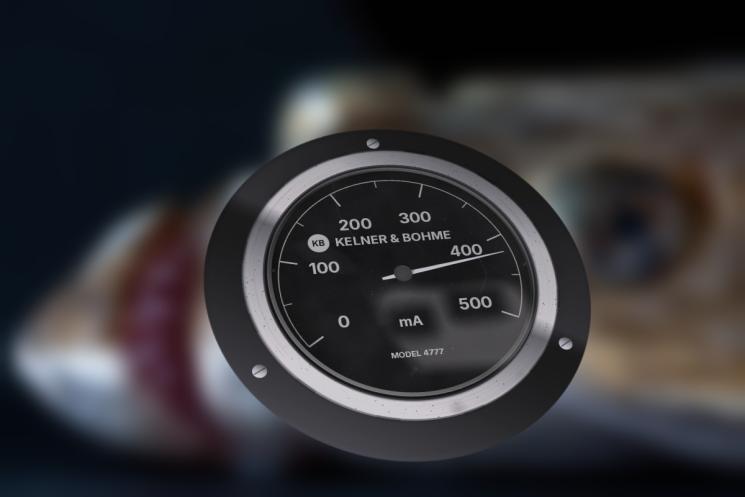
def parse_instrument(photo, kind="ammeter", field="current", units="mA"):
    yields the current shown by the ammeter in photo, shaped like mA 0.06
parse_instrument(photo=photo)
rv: mA 425
